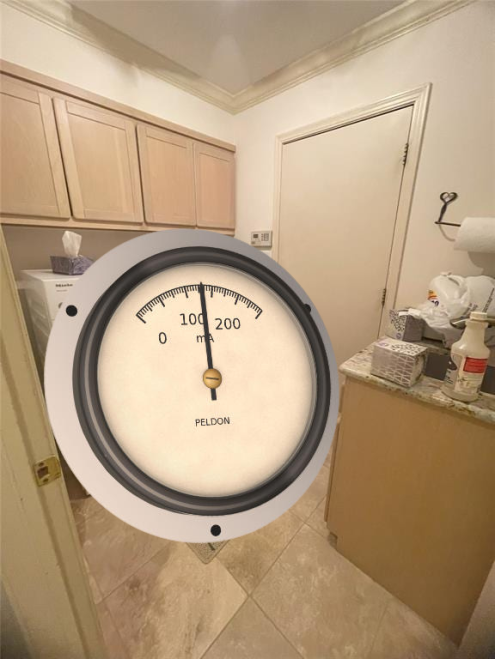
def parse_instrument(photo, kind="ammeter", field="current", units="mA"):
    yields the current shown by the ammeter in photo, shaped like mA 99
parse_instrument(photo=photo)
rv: mA 125
